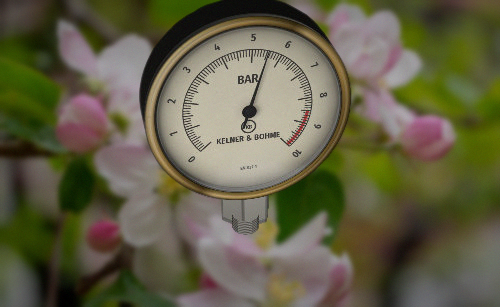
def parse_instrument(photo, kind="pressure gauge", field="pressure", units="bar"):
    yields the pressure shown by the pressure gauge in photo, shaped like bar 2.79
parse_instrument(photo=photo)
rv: bar 5.5
